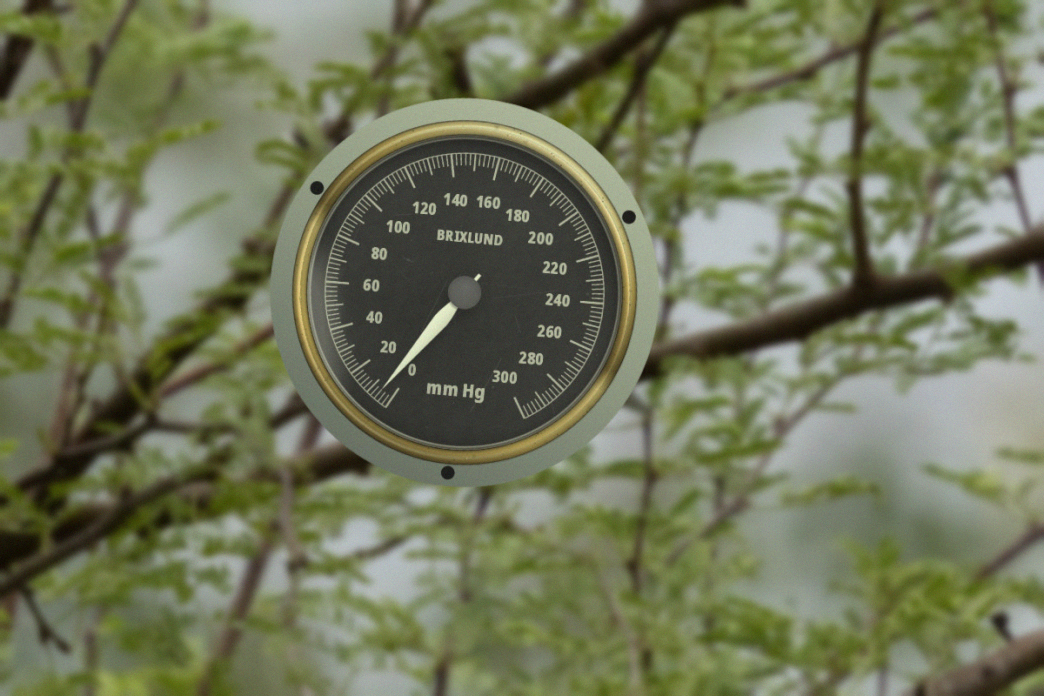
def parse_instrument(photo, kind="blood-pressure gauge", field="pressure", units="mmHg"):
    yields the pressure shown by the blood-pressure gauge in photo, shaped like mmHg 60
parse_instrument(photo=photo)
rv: mmHg 6
